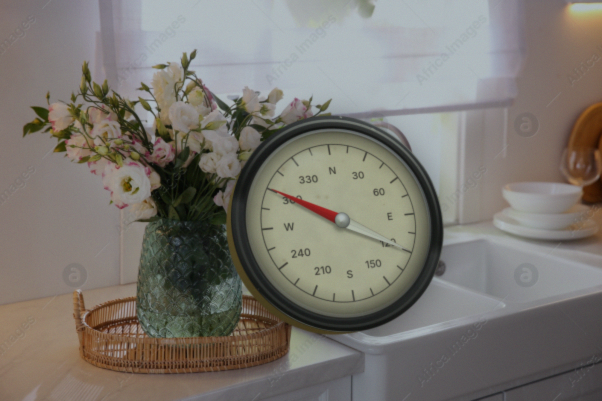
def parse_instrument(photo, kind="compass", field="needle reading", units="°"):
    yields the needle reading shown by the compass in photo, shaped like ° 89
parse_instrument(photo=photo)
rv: ° 300
